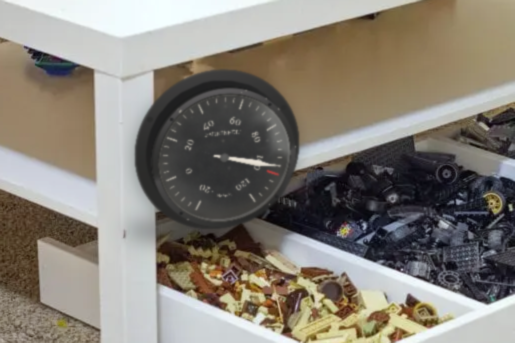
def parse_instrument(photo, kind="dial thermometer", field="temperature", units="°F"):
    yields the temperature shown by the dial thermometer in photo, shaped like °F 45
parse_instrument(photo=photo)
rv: °F 100
